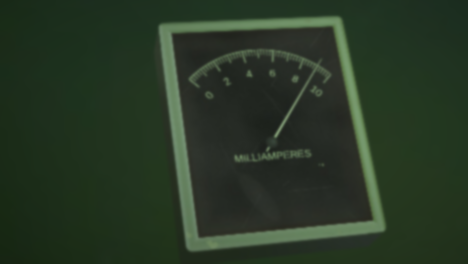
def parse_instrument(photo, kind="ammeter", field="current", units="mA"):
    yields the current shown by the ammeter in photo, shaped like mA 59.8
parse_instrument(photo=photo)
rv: mA 9
